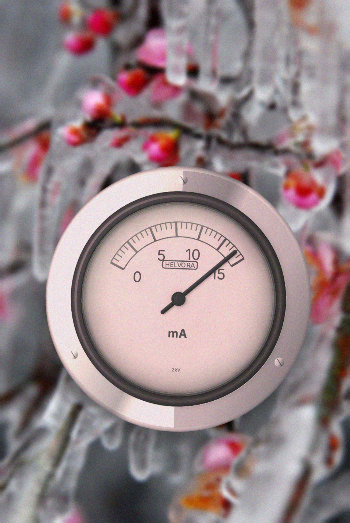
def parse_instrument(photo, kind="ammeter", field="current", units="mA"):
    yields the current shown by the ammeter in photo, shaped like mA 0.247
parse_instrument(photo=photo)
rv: mA 14
